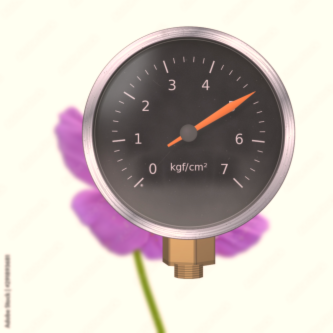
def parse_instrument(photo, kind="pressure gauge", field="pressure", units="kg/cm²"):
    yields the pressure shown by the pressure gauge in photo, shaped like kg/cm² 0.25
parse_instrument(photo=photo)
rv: kg/cm² 5
